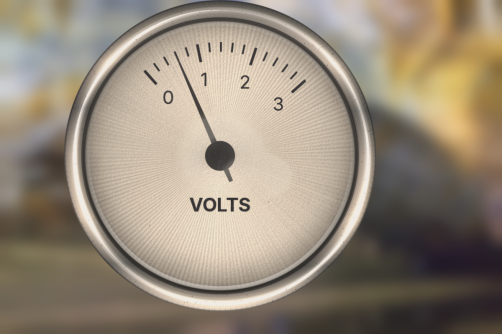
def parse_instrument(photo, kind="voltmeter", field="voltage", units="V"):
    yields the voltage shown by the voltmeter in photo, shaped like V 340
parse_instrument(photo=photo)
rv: V 0.6
